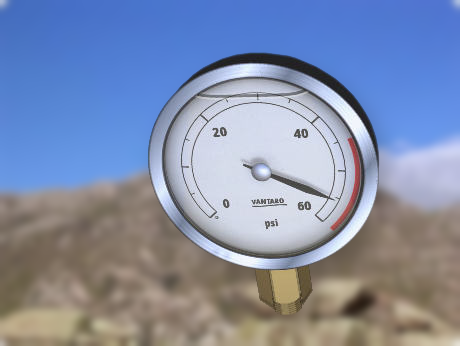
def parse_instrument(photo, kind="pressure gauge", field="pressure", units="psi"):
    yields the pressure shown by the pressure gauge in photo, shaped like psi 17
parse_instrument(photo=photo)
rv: psi 55
